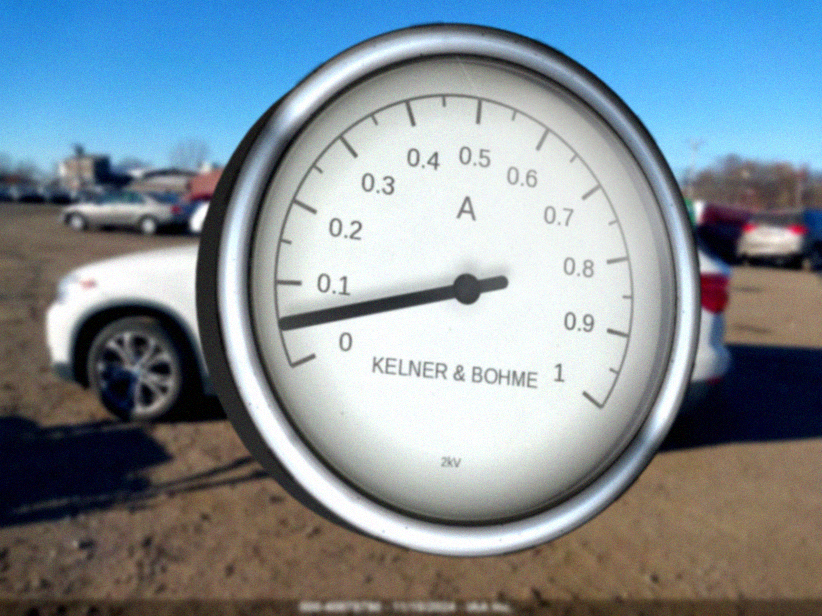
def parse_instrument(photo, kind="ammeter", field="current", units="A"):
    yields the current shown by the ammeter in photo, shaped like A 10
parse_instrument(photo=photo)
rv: A 0.05
